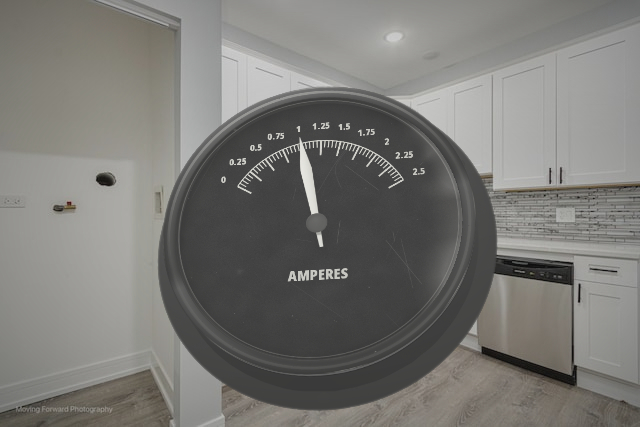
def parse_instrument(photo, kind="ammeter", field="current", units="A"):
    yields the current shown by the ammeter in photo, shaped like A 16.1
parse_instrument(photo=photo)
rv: A 1
